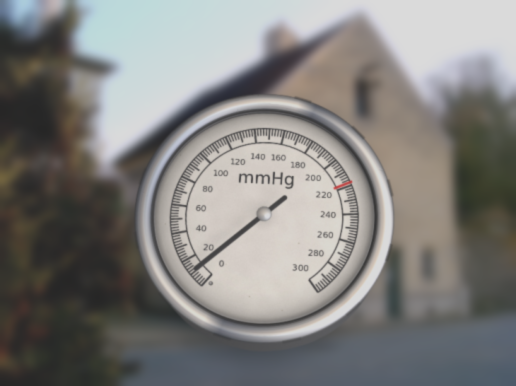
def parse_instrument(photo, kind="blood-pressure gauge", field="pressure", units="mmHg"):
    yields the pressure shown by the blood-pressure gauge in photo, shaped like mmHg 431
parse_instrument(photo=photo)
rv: mmHg 10
